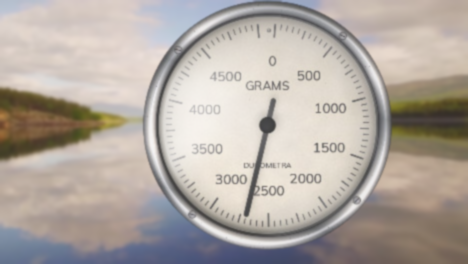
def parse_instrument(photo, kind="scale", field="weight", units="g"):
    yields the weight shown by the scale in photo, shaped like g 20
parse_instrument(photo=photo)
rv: g 2700
